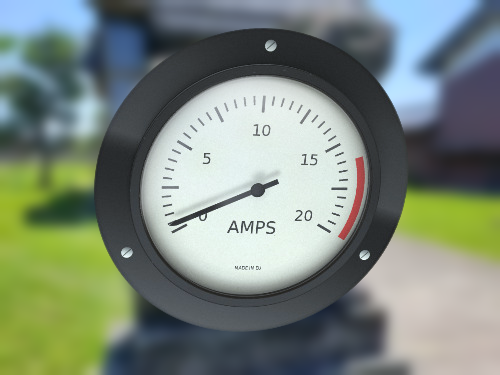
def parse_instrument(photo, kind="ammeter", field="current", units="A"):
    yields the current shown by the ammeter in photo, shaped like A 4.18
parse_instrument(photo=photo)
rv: A 0.5
